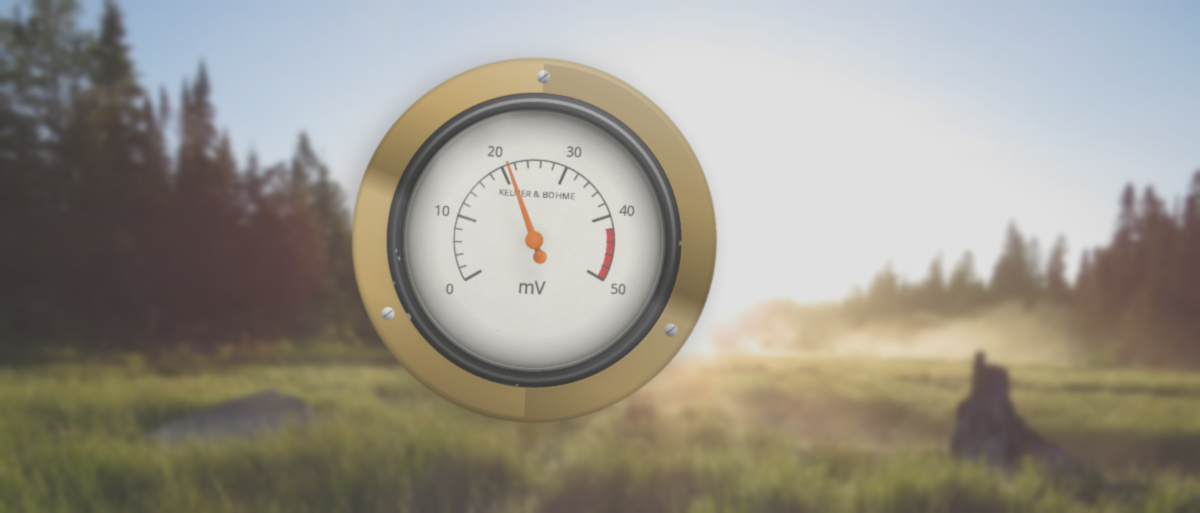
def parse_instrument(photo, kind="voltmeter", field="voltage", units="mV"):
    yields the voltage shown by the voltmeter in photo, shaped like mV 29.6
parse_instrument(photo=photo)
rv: mV 21
